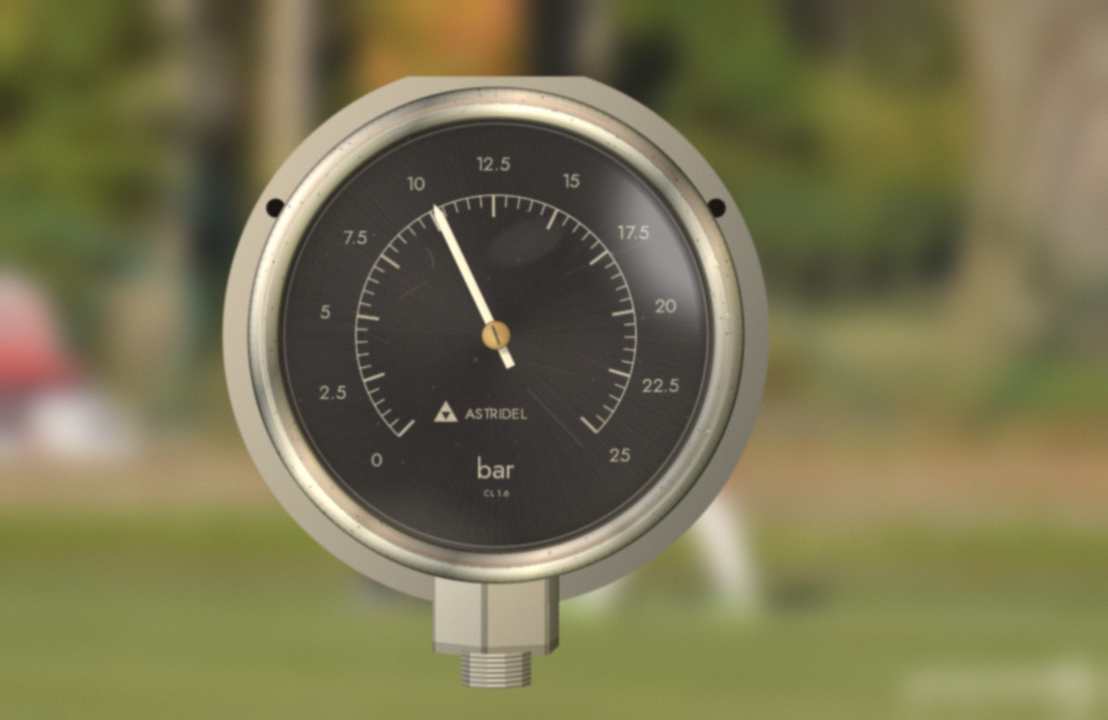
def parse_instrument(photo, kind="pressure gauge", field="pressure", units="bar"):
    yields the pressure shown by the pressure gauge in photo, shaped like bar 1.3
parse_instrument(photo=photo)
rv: bar 10.25
